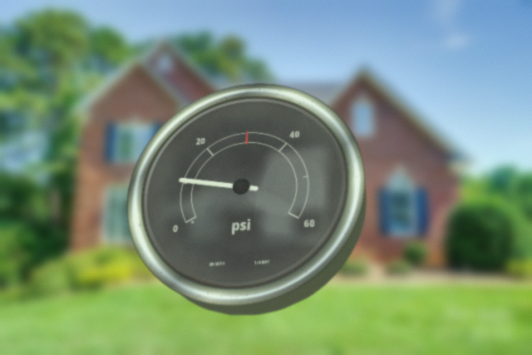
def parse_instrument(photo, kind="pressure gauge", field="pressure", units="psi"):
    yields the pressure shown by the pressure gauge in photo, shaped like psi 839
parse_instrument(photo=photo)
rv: psi 10
